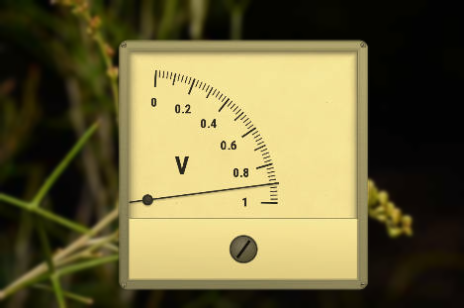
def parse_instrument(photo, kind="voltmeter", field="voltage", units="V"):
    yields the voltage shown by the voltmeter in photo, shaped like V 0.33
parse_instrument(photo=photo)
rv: V 0.9
